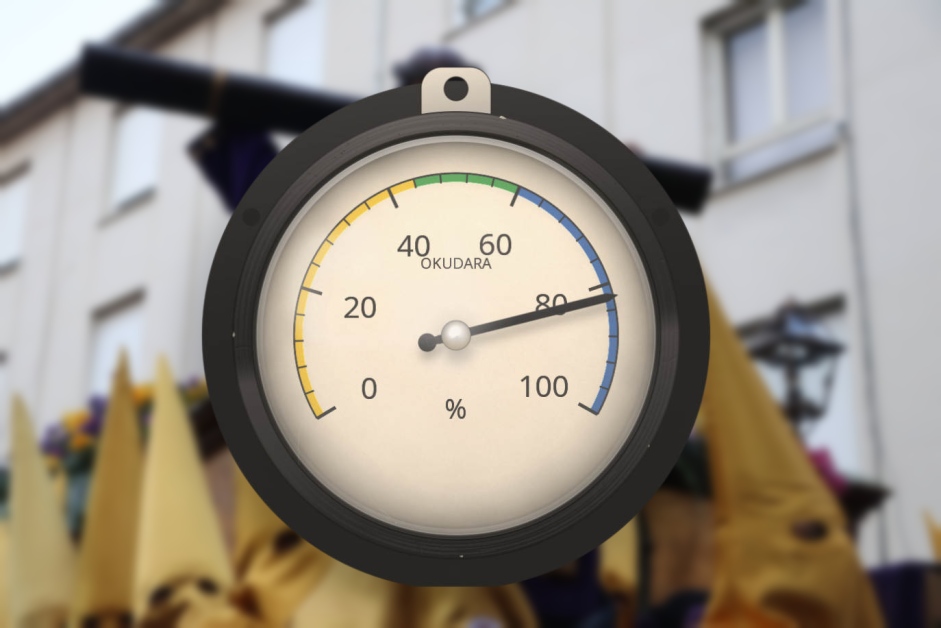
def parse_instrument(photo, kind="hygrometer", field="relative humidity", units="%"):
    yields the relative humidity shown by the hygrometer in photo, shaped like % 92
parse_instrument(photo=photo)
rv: % 82
